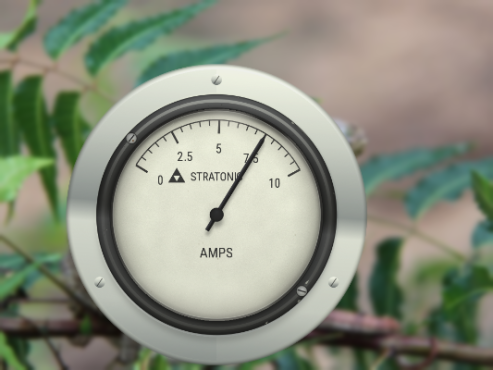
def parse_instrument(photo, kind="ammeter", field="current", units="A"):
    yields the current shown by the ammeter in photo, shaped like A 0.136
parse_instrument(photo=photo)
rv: A 7.5
